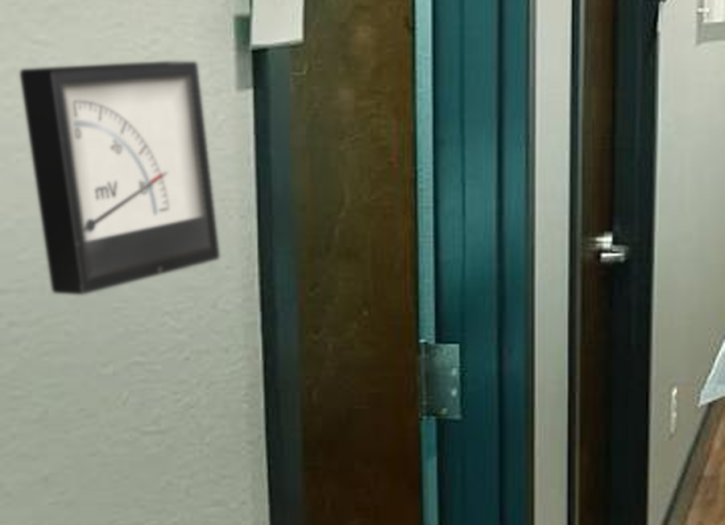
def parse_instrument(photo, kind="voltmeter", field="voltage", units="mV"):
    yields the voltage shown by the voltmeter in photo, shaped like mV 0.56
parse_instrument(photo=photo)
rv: mV 40
